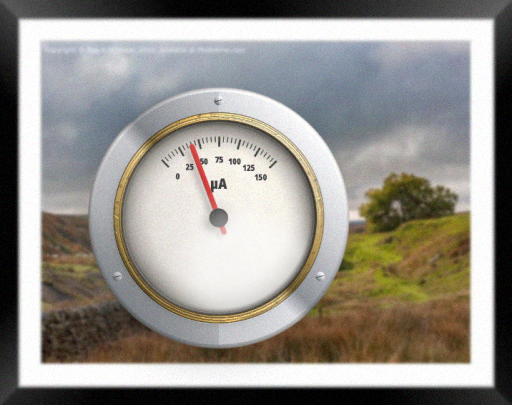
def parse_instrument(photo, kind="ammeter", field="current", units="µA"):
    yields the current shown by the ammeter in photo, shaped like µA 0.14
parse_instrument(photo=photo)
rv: µA 40
